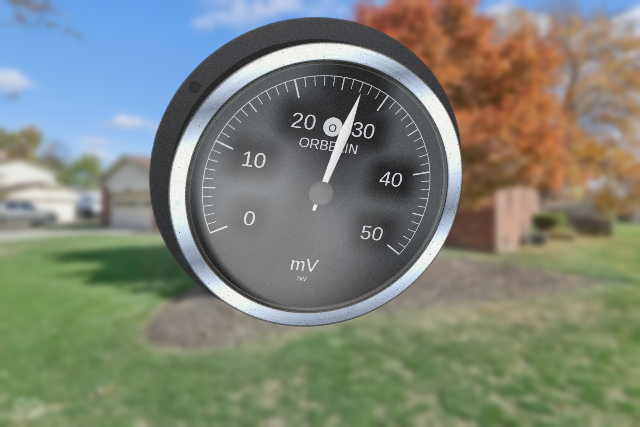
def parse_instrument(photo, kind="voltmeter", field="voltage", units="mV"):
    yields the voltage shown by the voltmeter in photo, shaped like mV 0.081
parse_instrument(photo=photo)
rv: mV 27
